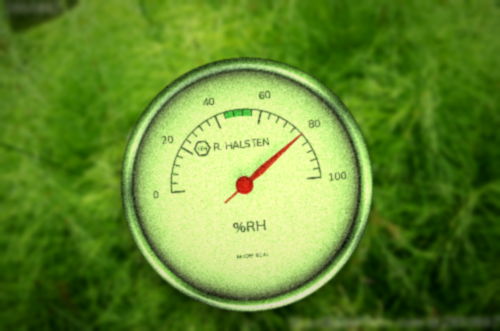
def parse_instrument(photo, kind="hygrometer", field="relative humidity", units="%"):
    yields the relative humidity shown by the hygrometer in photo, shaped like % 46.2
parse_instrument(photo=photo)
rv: % 80
